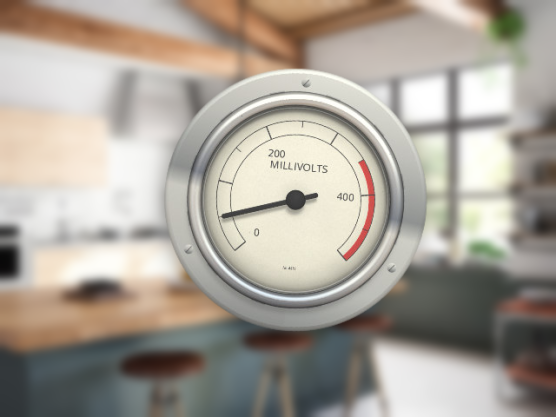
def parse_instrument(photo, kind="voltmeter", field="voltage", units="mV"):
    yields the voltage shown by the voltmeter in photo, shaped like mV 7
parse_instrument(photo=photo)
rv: mV 50
